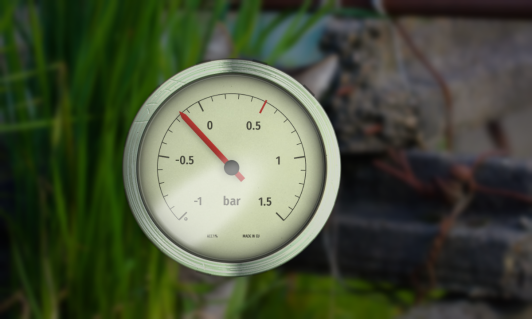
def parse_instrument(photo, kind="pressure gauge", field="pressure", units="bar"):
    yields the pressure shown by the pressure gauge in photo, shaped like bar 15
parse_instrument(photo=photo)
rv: bar -0.15
